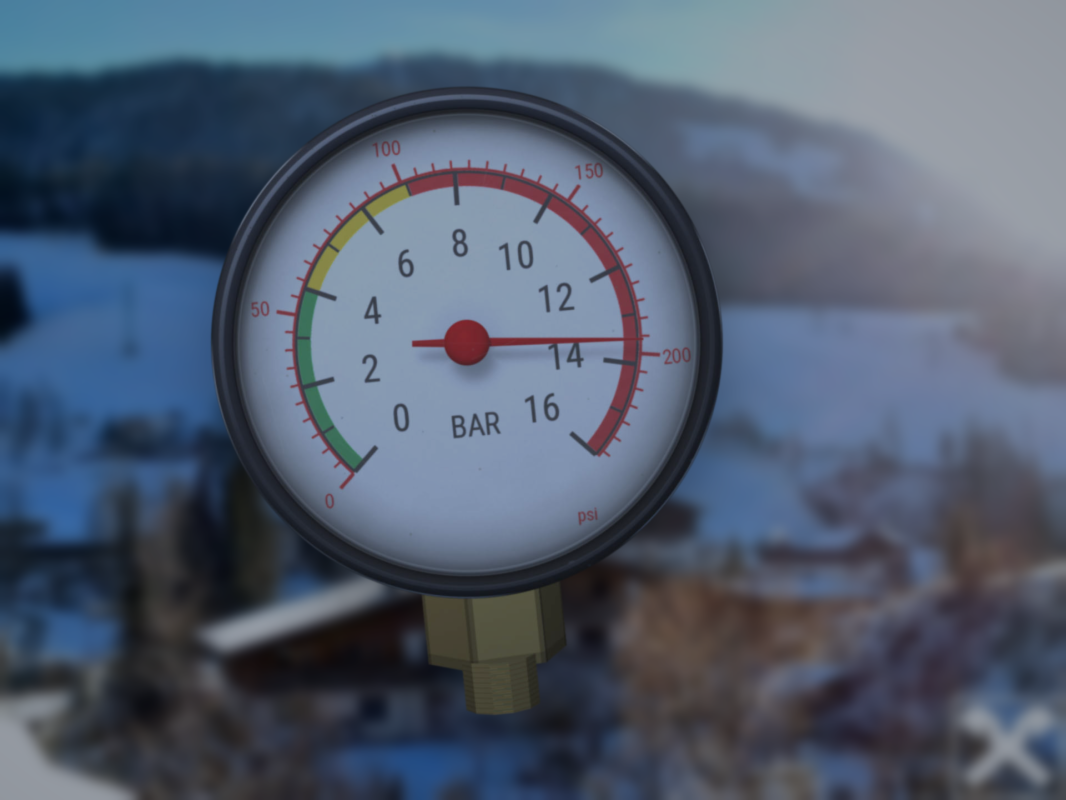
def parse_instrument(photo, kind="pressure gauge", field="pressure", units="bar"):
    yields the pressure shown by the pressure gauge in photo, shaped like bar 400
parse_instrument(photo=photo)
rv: bar 13.5
